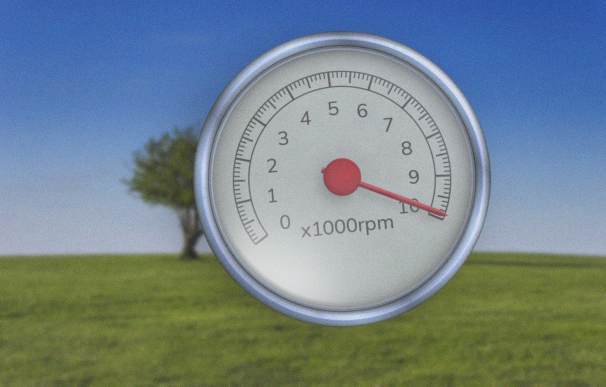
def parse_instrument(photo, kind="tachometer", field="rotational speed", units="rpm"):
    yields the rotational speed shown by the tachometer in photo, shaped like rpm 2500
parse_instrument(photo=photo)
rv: rpm 9900
